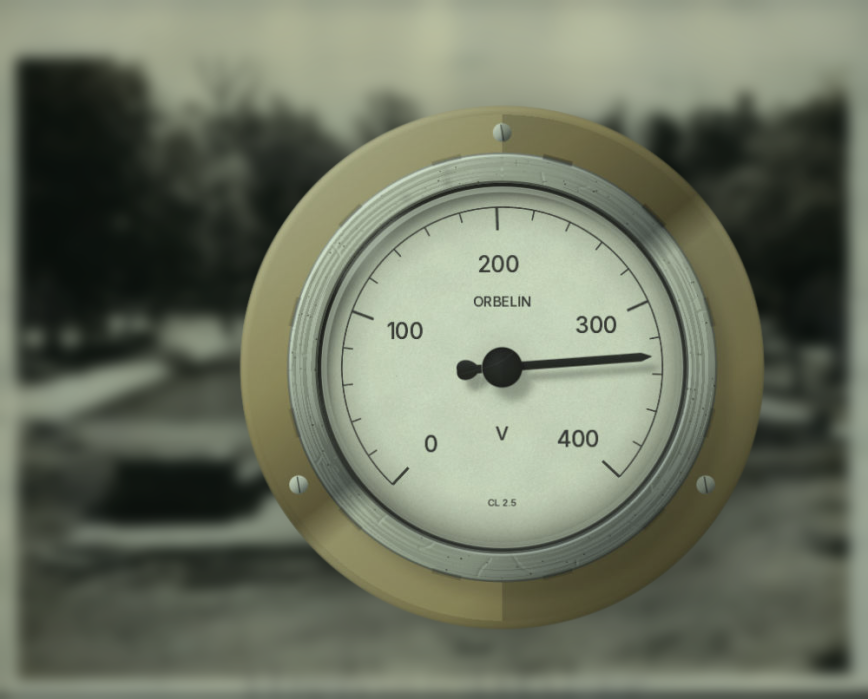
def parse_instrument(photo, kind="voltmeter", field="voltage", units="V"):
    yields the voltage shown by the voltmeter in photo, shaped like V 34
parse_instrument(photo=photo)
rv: V 330
